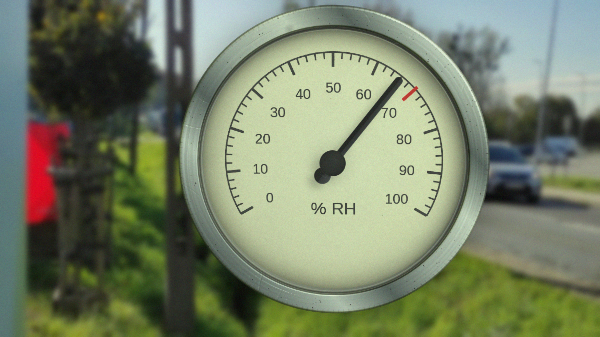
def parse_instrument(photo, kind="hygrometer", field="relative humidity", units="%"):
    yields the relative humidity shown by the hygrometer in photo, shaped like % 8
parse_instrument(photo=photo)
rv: % 66
